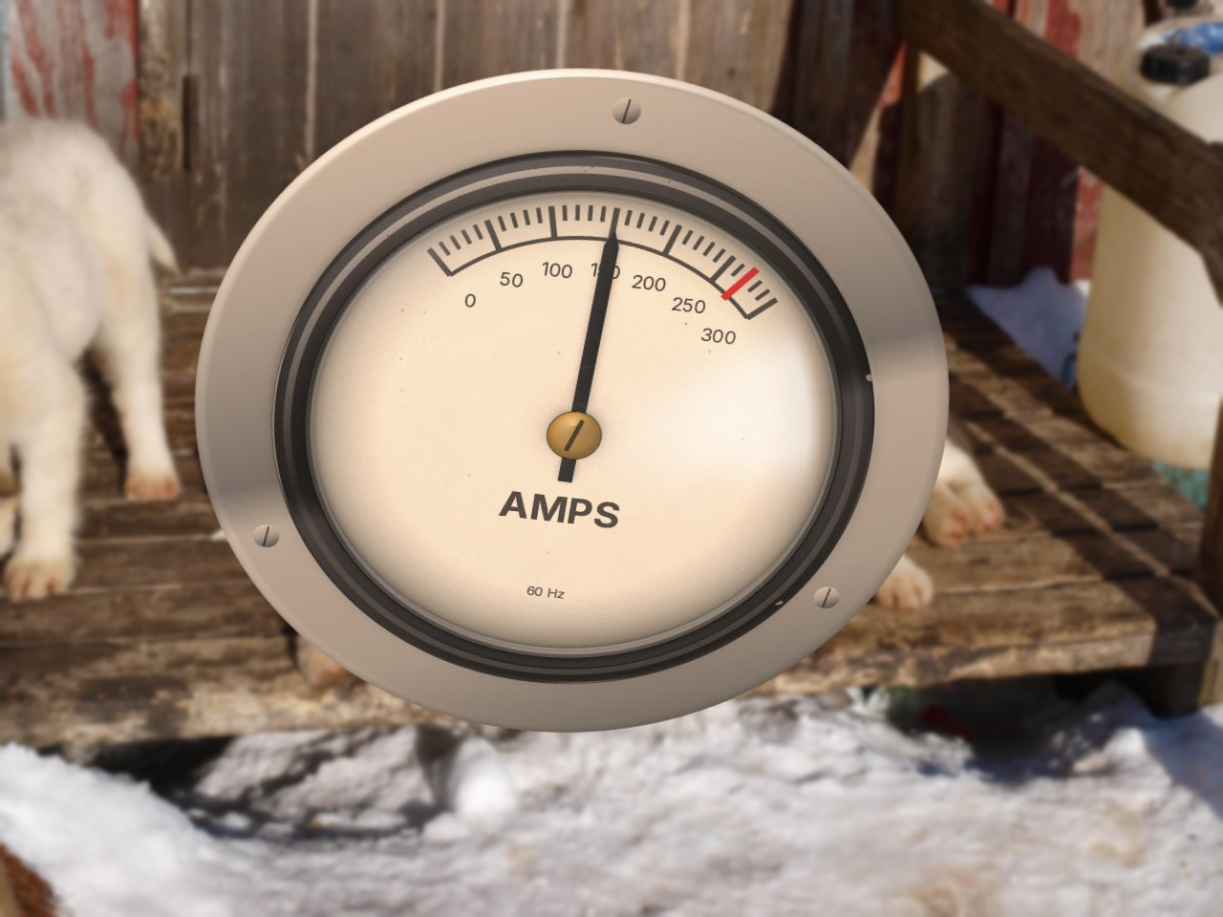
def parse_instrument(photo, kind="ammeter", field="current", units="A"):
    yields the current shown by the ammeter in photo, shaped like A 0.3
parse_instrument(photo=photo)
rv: A 150
